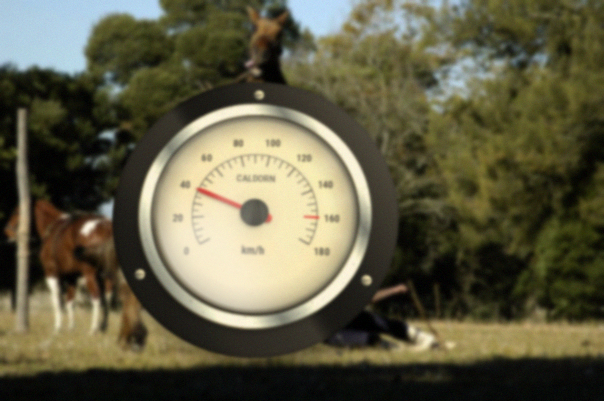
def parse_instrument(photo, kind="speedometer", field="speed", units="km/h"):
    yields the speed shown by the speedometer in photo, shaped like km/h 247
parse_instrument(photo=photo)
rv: km/h 40
